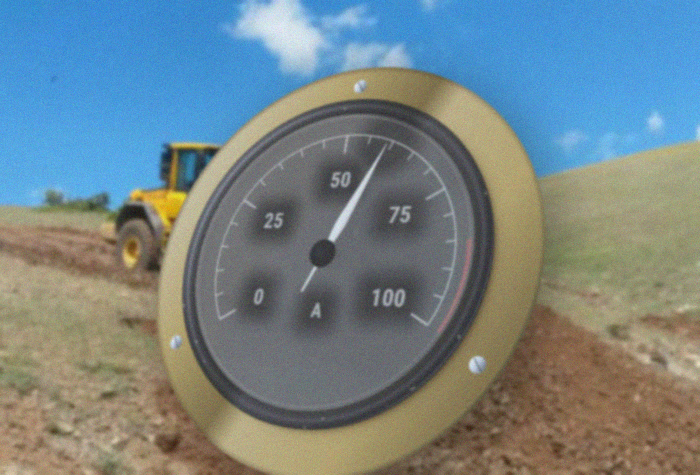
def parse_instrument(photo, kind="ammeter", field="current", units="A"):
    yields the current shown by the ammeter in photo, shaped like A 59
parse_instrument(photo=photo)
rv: A 60
